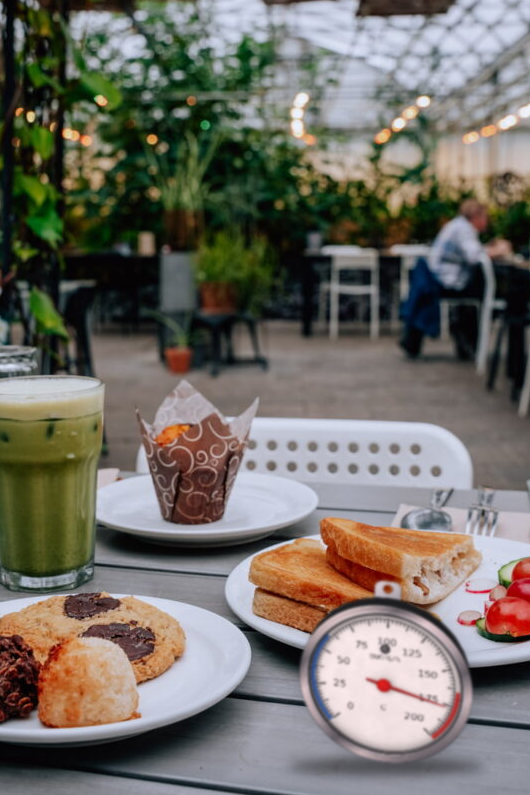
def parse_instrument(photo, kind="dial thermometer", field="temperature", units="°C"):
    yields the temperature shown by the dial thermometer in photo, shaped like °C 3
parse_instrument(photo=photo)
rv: °C 175
